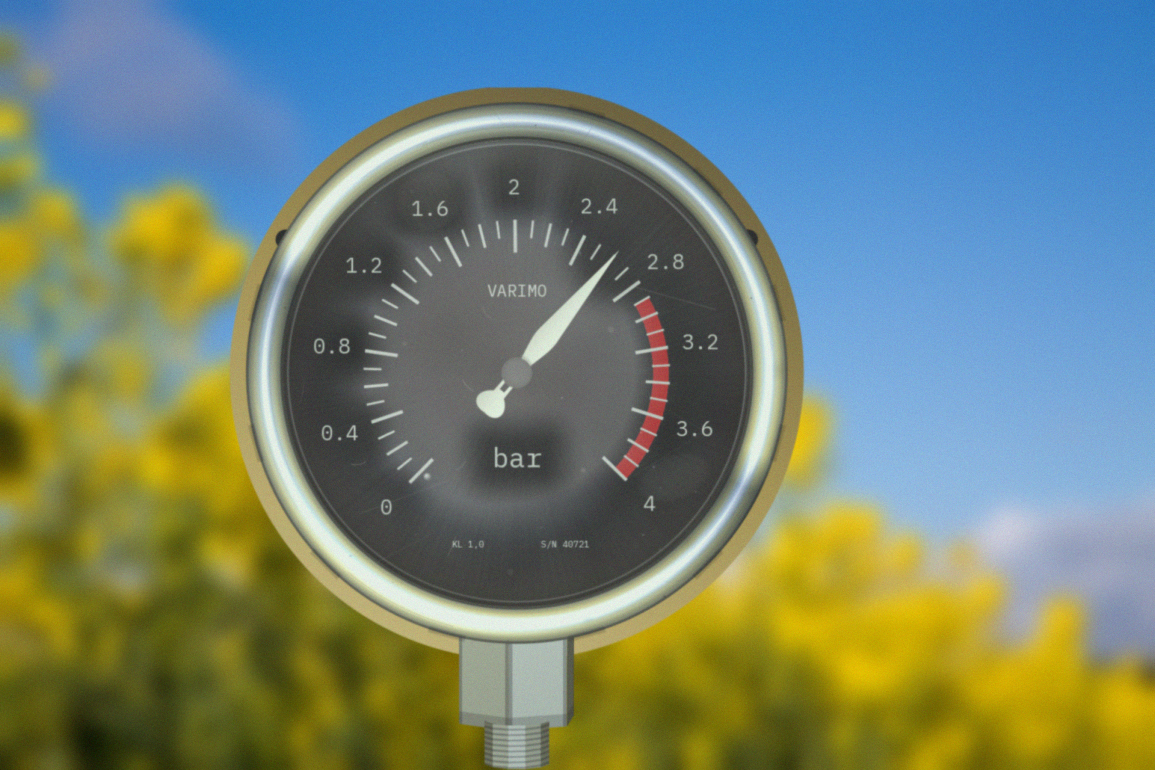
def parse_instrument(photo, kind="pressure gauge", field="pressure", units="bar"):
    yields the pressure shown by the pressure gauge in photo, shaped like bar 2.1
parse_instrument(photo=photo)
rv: bar 2.6
